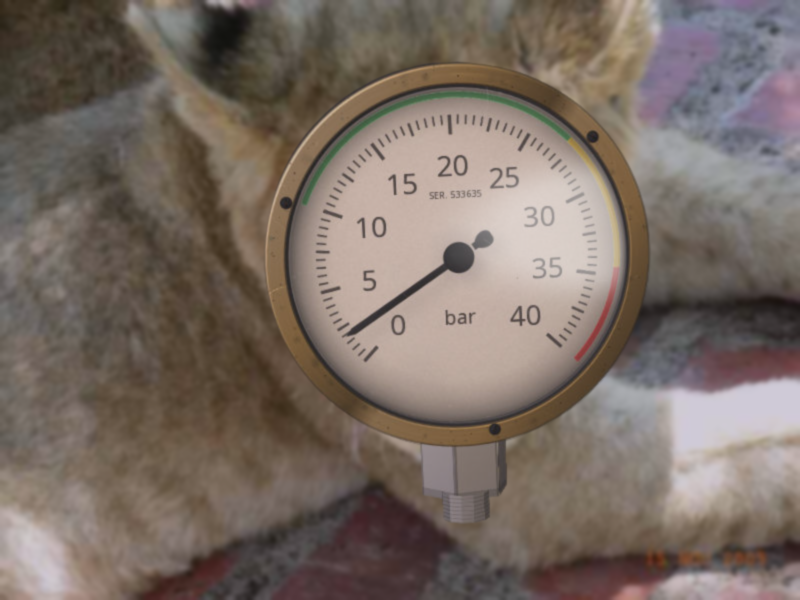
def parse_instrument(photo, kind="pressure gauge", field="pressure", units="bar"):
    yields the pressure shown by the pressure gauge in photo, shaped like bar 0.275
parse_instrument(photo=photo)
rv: bar 2
